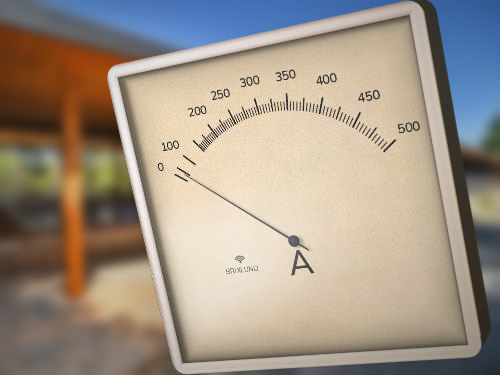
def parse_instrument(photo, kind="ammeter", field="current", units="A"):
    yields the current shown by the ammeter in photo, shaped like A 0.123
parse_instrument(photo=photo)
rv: A 50
